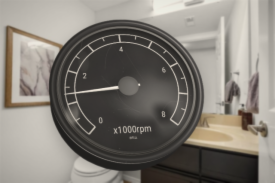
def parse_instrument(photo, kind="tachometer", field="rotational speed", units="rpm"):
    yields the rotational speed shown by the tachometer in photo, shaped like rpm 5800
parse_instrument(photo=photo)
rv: rpm 1250
